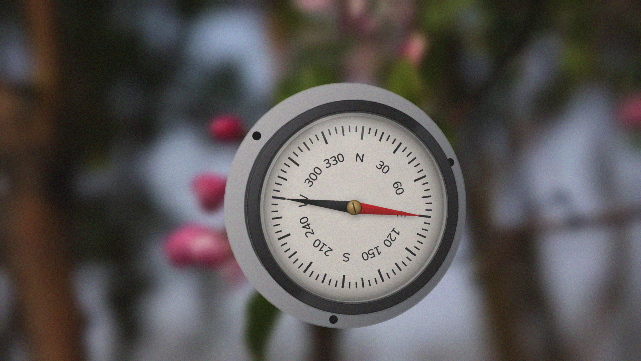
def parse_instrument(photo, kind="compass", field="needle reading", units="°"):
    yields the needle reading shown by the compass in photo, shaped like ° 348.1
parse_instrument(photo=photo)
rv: ° 90
